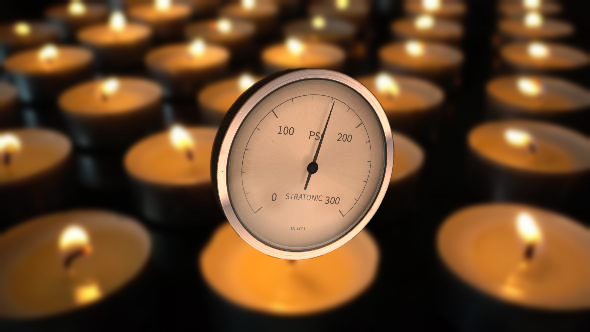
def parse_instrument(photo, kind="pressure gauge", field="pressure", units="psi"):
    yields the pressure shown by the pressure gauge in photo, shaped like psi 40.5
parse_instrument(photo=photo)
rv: psi 160
